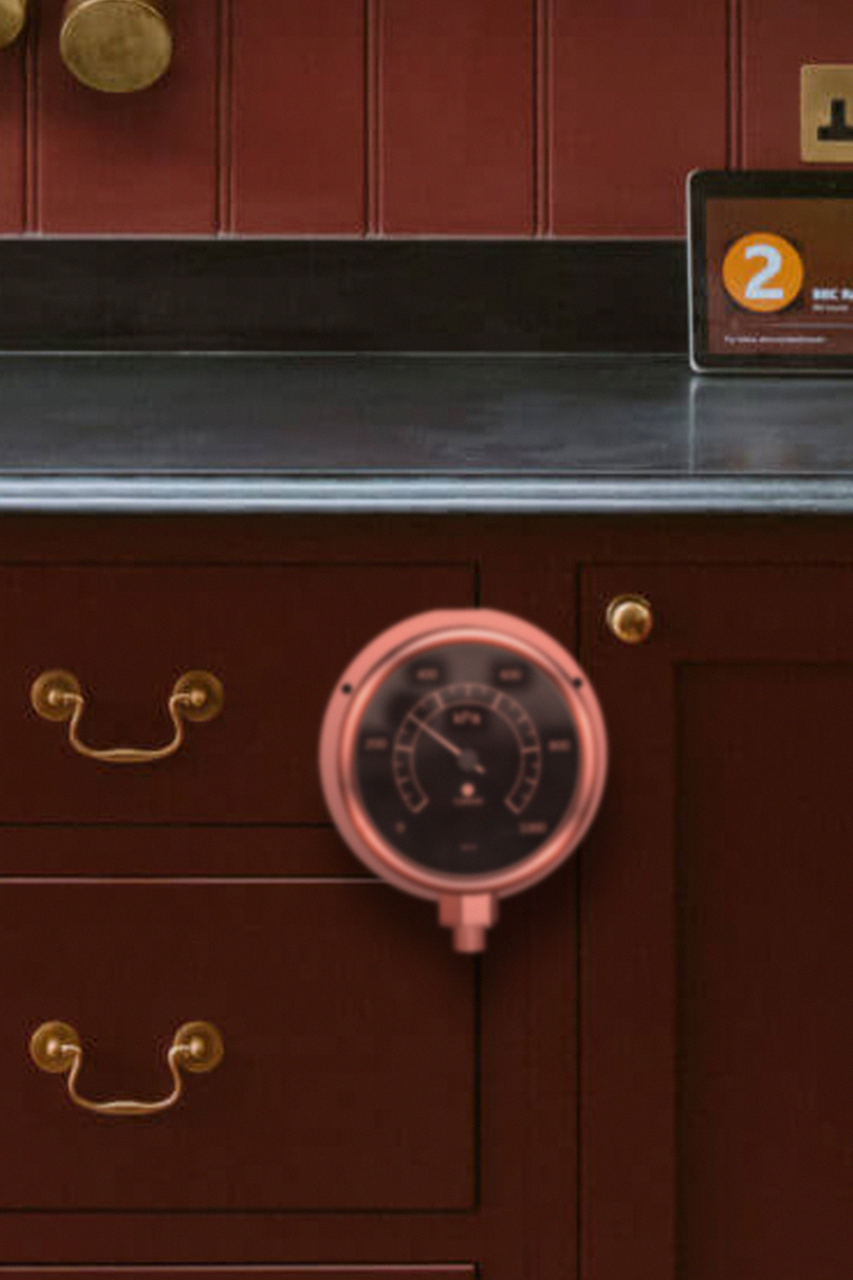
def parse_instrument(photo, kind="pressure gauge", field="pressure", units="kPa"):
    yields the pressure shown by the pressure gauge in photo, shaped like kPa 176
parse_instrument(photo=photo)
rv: kPa 300
